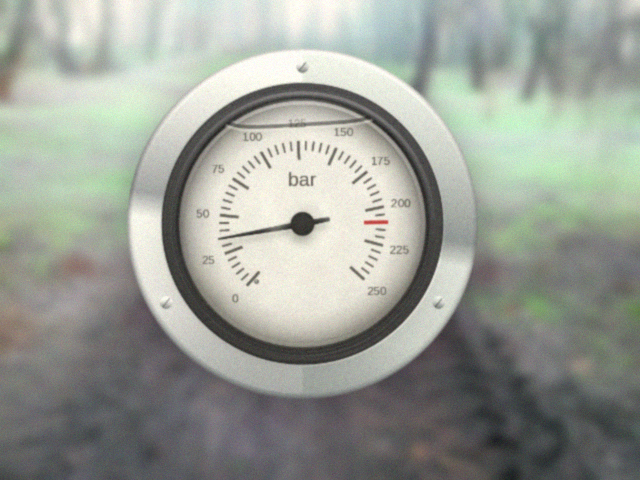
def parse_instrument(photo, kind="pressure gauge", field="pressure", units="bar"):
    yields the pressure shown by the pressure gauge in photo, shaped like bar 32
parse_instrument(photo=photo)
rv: bar 35
